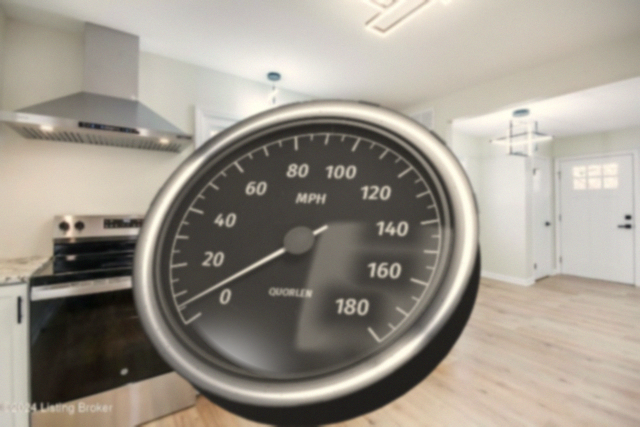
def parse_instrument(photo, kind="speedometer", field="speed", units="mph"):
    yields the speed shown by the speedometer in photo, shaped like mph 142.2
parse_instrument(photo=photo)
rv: mph 5
